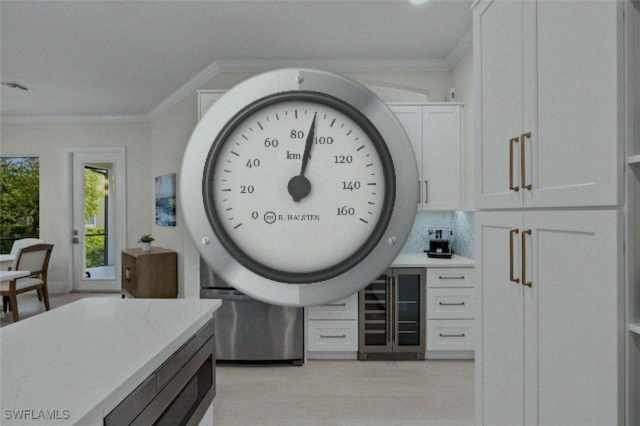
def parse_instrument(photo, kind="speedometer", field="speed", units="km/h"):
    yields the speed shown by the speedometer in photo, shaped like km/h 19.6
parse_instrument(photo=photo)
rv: km/h 90
